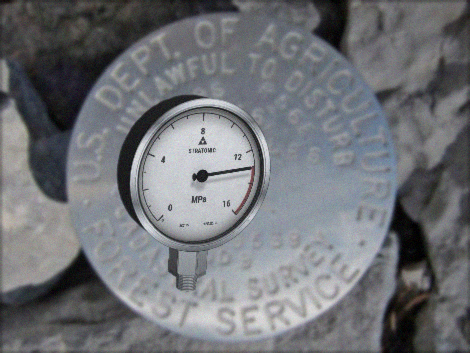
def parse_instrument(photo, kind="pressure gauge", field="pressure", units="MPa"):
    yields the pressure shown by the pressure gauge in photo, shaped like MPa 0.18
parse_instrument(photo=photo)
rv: MPa 13
